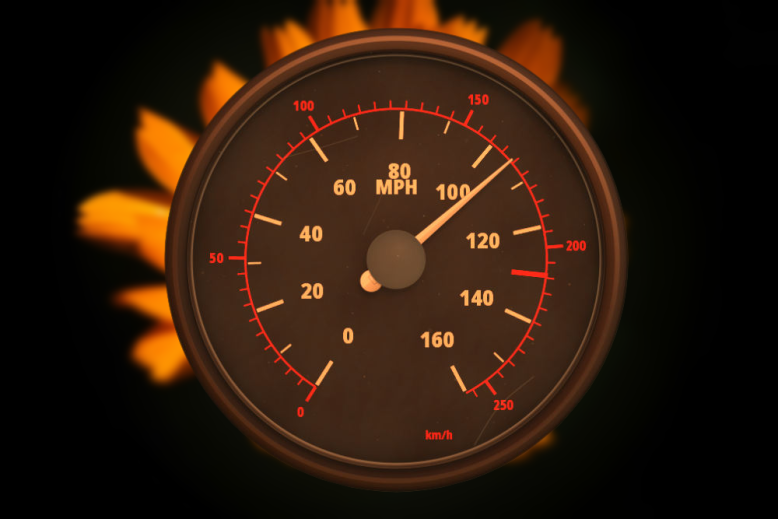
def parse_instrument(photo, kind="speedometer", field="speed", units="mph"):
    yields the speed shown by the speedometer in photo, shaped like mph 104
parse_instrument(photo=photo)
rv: mph 105
